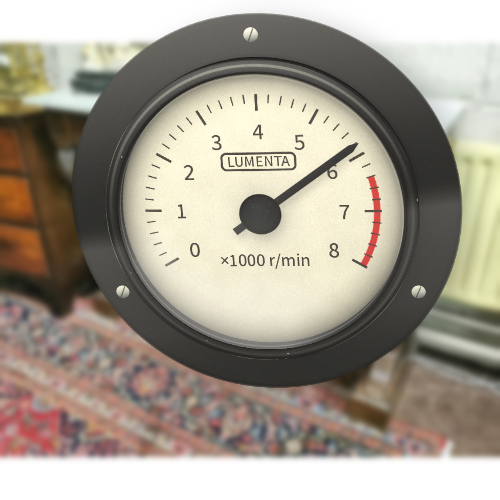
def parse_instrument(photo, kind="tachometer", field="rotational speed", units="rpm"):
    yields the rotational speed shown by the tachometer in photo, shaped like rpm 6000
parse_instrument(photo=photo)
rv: rpm 5800
